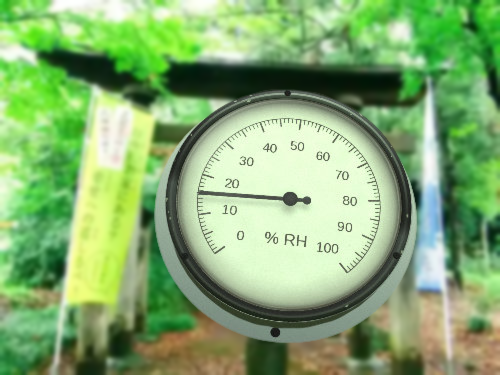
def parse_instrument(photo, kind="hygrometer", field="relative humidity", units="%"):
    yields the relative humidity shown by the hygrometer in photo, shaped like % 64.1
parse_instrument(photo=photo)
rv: % 15
